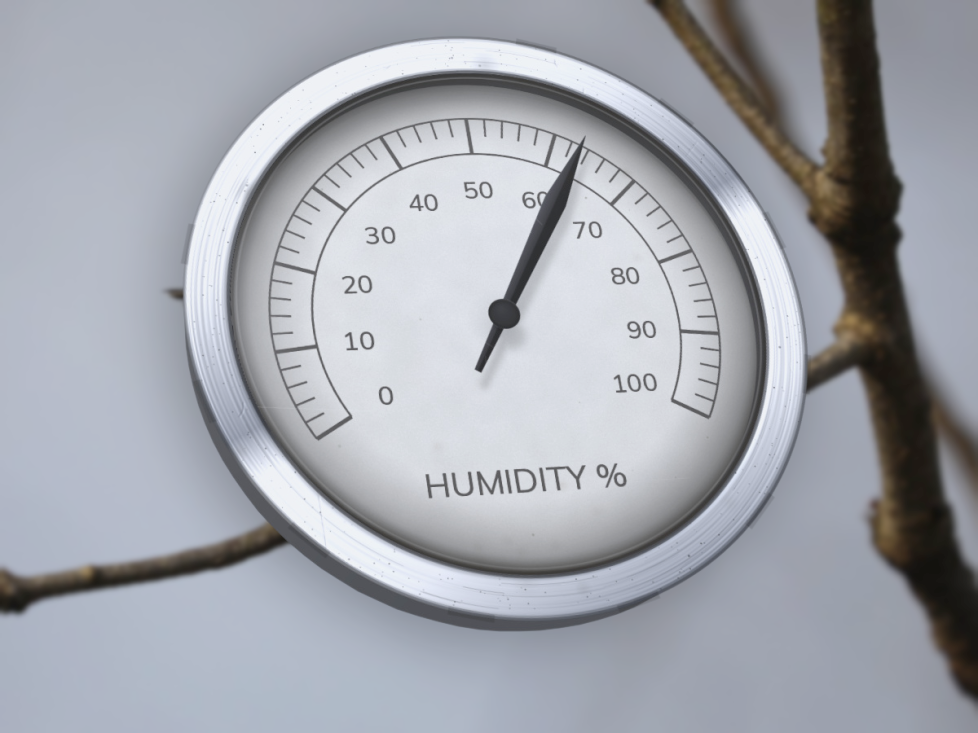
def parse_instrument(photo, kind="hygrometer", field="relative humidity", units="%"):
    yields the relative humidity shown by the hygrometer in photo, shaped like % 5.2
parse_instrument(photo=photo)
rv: % 63
